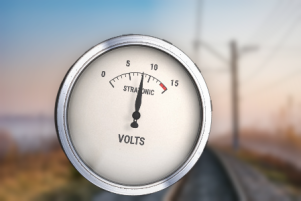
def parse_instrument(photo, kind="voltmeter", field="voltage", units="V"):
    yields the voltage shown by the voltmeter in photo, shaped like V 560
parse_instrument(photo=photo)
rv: V 8
